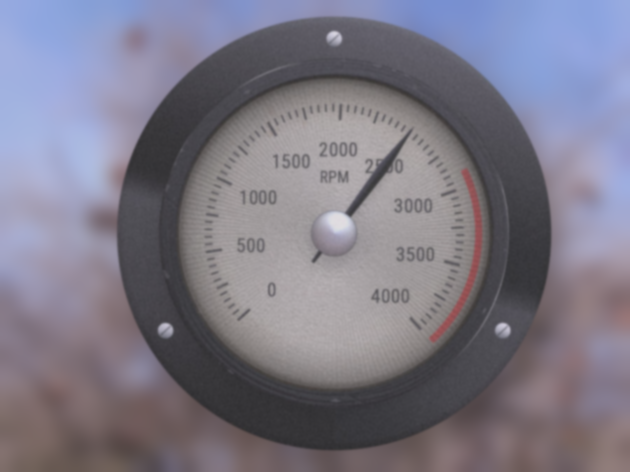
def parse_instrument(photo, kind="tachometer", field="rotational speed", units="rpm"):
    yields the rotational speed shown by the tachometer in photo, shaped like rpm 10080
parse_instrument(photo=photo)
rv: rpm 2500
